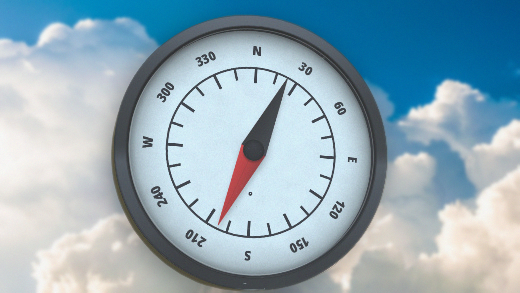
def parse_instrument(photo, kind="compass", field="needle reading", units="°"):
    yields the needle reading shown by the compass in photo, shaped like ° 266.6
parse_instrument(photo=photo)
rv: ° 202.5
